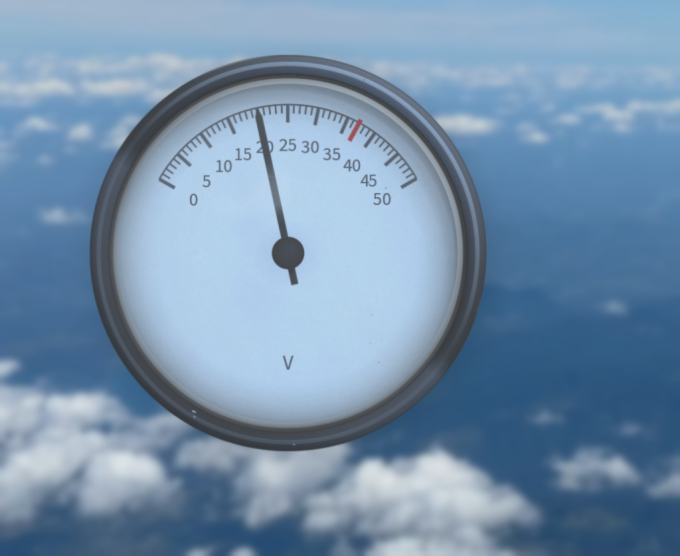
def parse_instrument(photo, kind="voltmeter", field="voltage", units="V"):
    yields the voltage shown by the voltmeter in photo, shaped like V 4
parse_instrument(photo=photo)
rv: V 20
